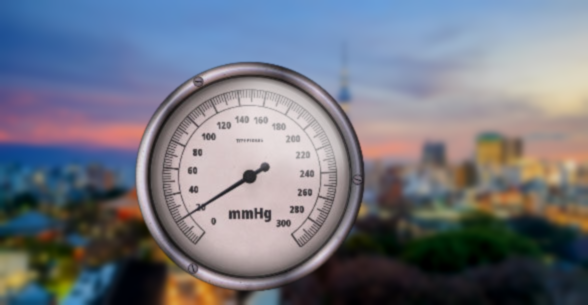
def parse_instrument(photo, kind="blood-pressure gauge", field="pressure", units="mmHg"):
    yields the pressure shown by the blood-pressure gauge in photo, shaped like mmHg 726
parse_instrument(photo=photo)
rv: mmHg 20
